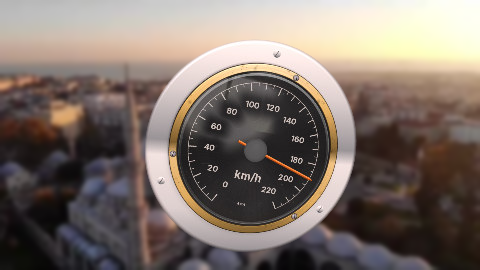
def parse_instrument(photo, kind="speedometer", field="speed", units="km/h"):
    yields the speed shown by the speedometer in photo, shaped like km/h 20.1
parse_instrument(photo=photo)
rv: km/h 190
